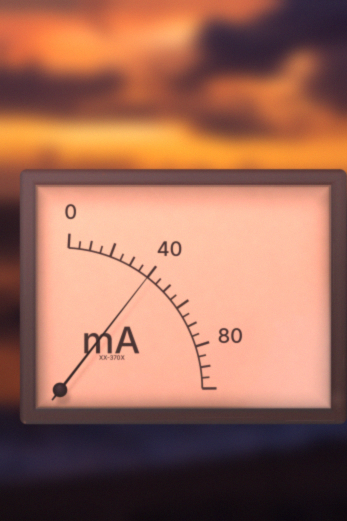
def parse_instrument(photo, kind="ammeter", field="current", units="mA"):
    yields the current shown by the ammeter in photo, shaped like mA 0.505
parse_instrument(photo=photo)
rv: mA 40
